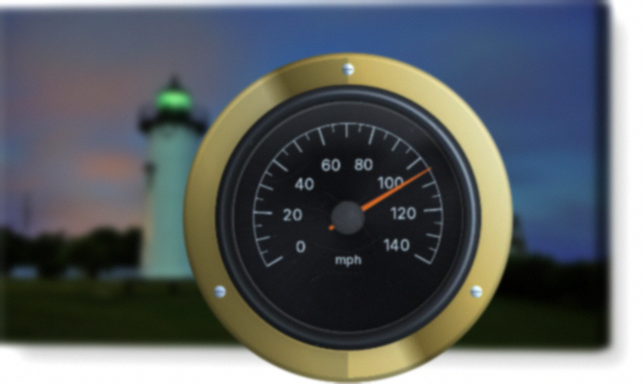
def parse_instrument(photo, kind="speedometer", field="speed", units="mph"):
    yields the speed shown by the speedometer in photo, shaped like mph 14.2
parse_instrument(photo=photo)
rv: mph 105
